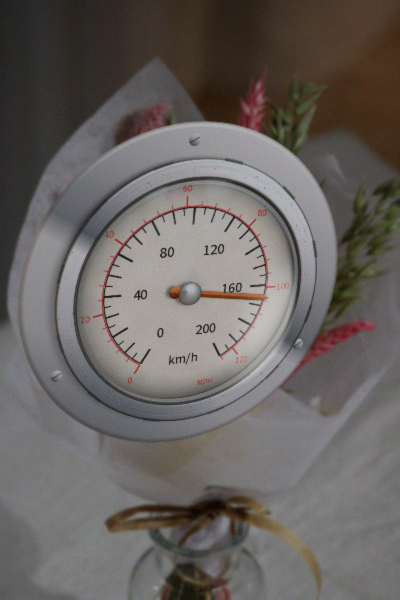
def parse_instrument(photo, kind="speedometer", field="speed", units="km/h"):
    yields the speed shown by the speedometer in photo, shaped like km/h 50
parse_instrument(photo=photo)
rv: km/h 165
